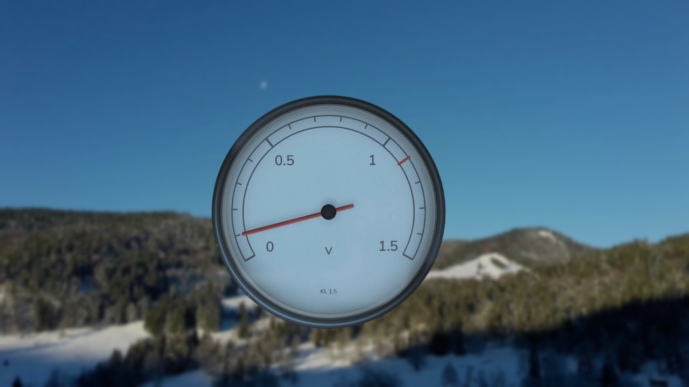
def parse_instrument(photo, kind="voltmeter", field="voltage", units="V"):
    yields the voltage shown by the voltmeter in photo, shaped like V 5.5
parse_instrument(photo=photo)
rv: V 0.1
